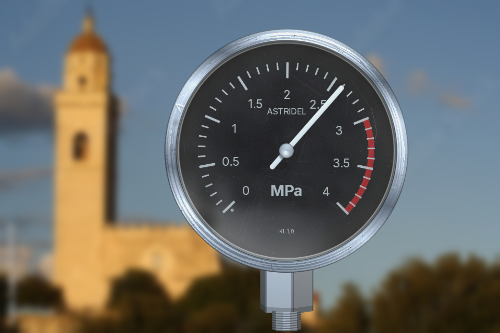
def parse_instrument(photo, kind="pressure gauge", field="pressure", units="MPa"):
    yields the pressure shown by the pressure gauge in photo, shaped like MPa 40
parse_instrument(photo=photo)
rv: MPa 2.6
